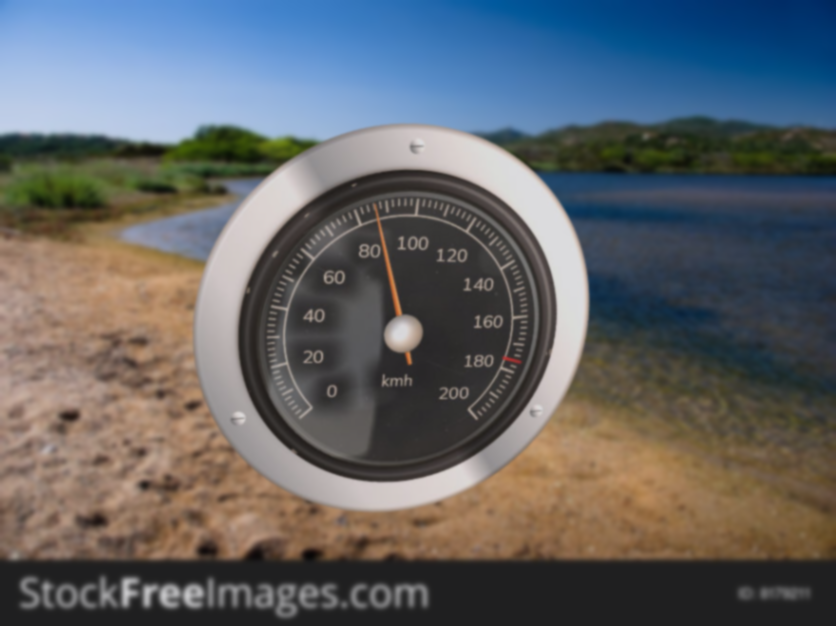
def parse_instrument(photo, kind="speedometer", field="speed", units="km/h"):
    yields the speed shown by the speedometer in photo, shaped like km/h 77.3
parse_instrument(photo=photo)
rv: km/h 86
